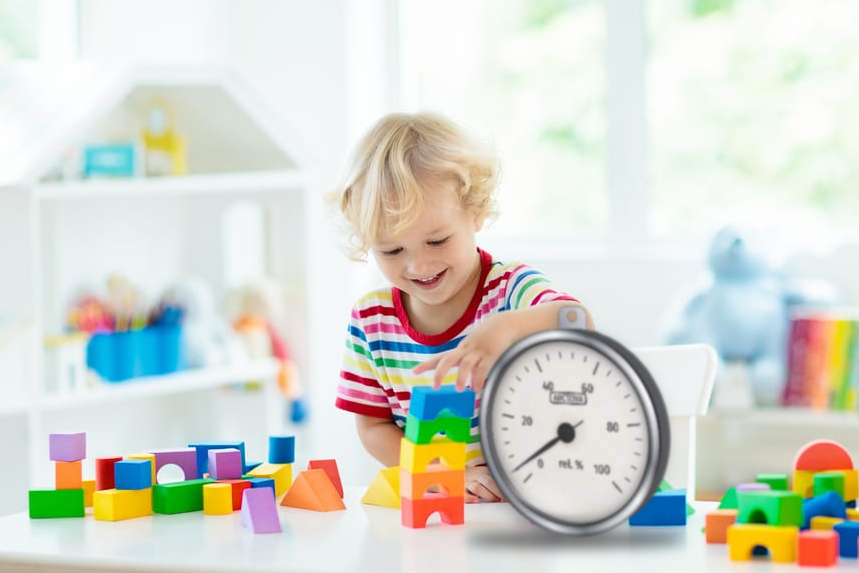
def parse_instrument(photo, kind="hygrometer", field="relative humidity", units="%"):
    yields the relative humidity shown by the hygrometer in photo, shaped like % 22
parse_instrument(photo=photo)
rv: % 4
